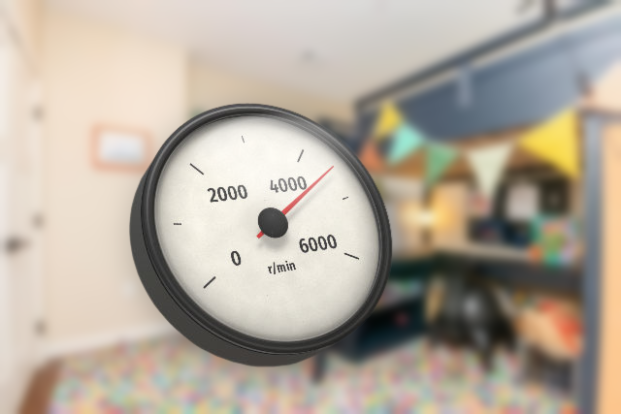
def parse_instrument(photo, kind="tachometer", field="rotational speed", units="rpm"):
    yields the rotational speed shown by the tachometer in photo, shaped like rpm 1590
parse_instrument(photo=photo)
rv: rpm 4500
